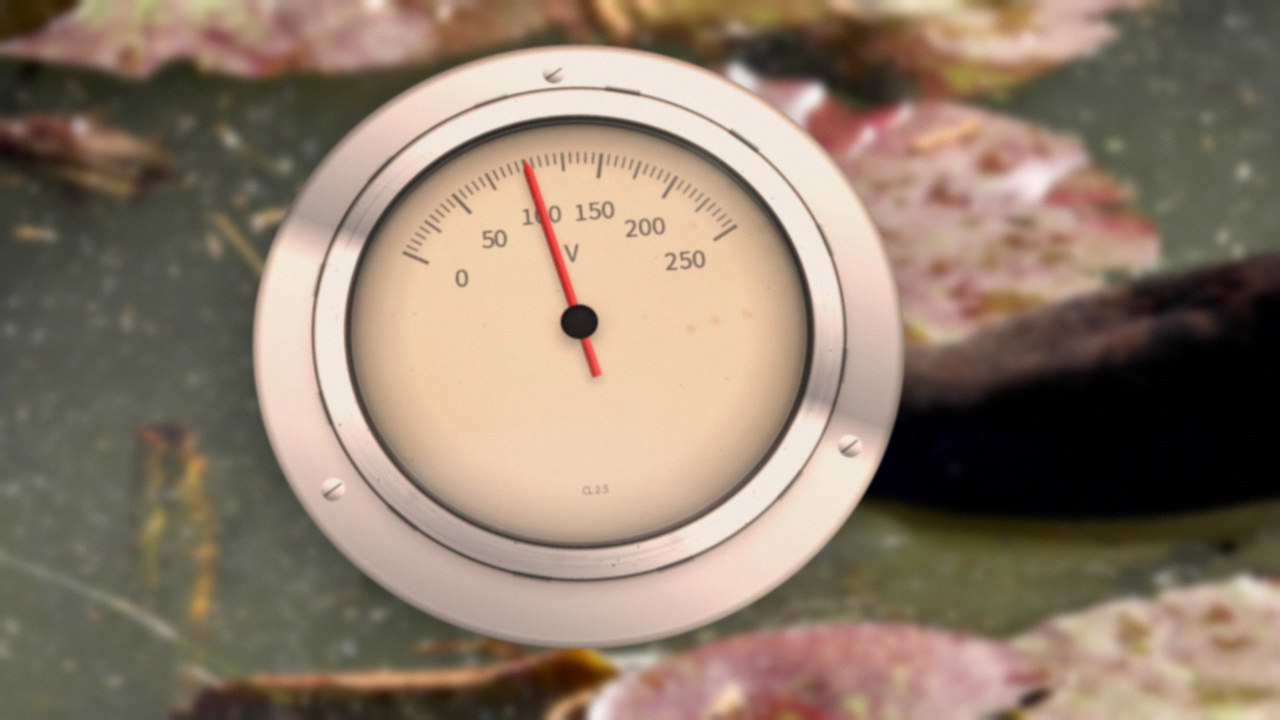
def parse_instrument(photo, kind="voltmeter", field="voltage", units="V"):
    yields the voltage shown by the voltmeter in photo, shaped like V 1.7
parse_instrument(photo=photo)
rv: V 100
